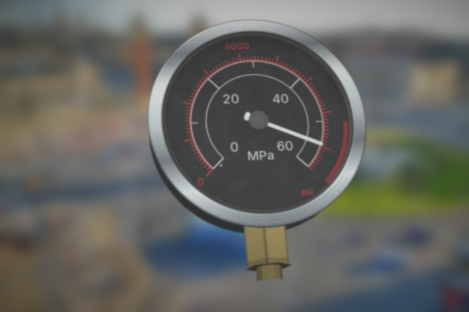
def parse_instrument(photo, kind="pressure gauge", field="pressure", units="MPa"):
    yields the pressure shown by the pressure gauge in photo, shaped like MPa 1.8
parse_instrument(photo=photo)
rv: MPa 55
